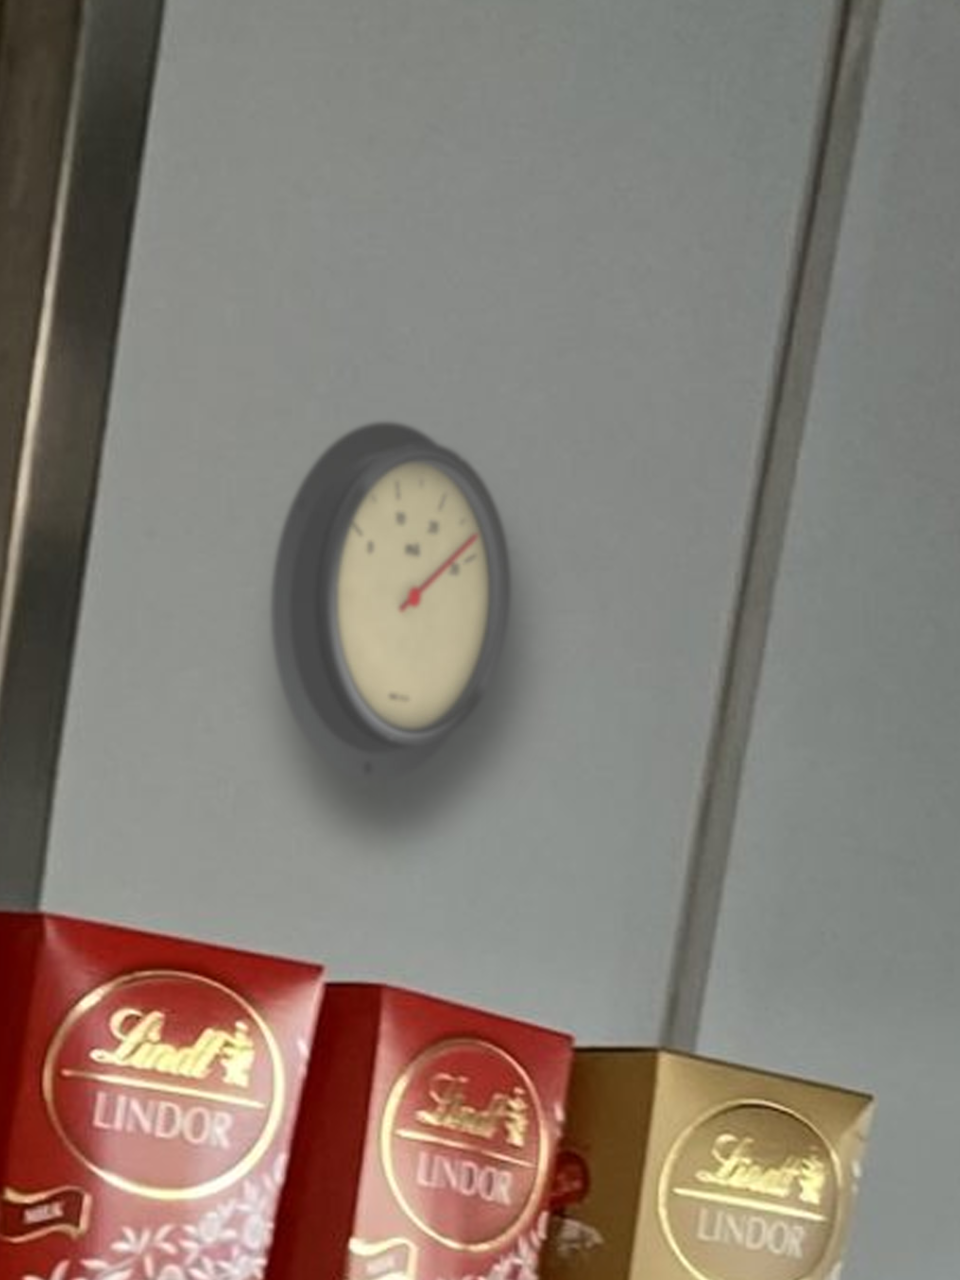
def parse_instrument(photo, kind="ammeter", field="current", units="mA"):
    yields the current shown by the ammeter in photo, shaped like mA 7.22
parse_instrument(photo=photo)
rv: mA 27.5
